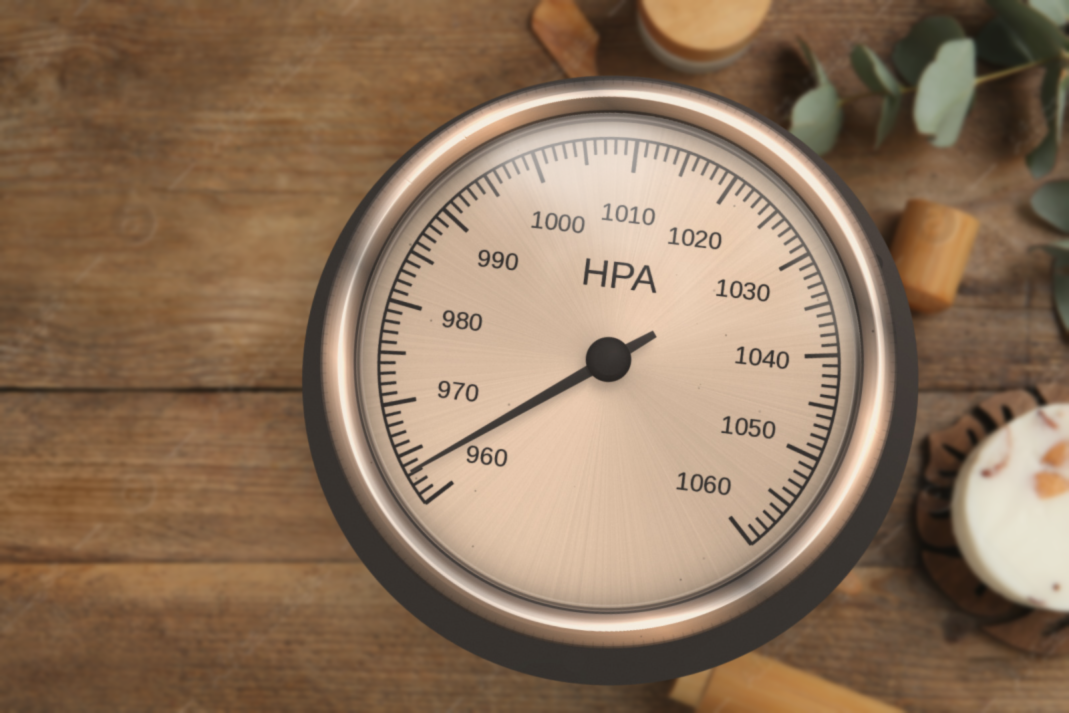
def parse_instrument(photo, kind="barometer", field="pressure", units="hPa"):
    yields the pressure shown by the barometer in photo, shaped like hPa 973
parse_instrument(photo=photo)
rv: hPa 963
